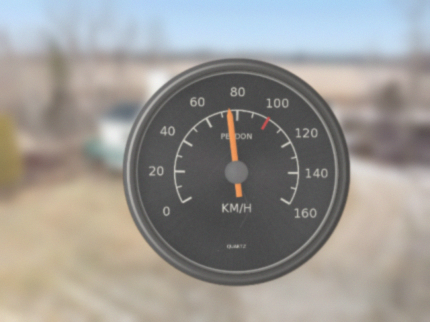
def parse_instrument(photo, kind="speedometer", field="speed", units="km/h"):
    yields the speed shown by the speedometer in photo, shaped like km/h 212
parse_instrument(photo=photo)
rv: km/h 75
